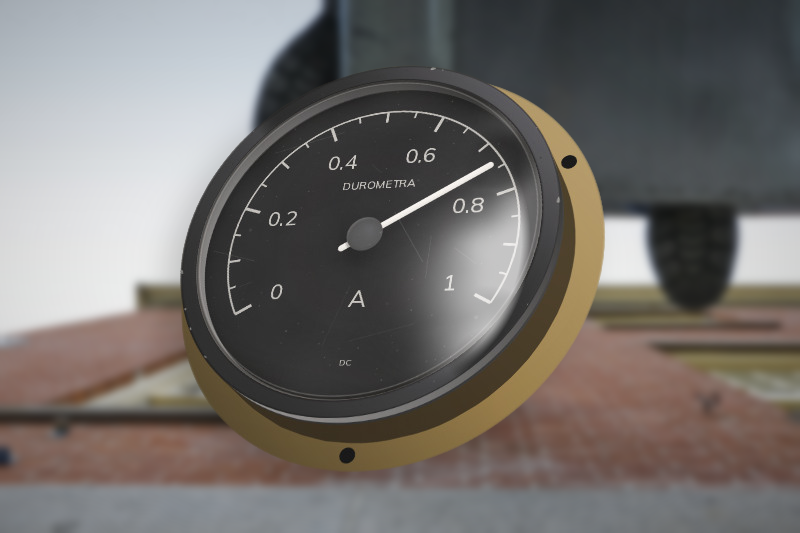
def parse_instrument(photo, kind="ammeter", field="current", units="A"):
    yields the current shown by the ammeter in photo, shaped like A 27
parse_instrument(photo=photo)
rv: A 0.75
